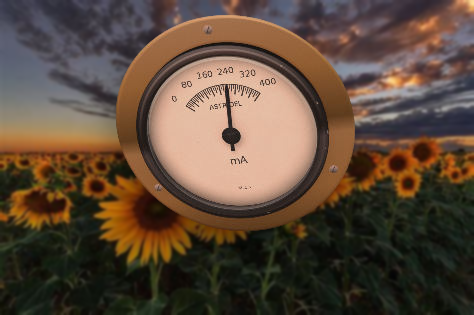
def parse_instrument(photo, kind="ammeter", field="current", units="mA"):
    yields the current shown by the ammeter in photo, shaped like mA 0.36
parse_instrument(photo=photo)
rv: mA 240
